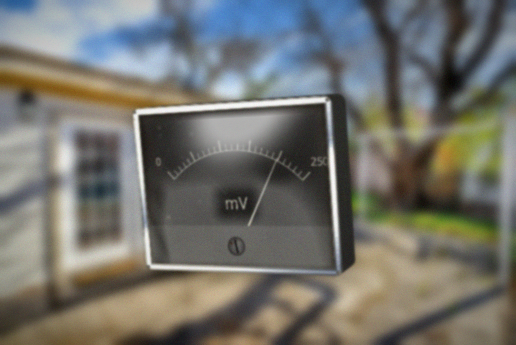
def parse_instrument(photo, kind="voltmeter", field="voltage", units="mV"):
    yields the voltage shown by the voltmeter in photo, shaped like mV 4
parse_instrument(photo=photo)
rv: mV 200
